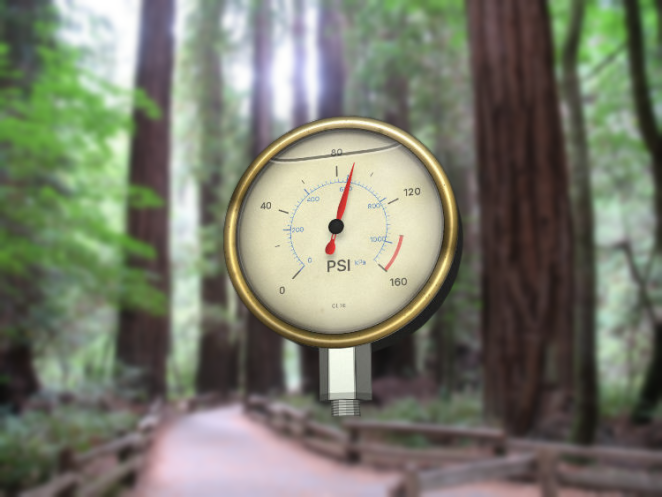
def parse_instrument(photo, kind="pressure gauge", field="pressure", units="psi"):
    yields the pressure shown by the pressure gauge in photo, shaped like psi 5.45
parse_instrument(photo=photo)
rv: psi 90
